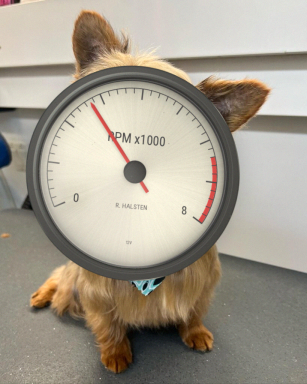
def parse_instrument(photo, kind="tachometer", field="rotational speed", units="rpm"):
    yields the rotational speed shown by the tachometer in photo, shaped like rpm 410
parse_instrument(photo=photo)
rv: rpm 2700
